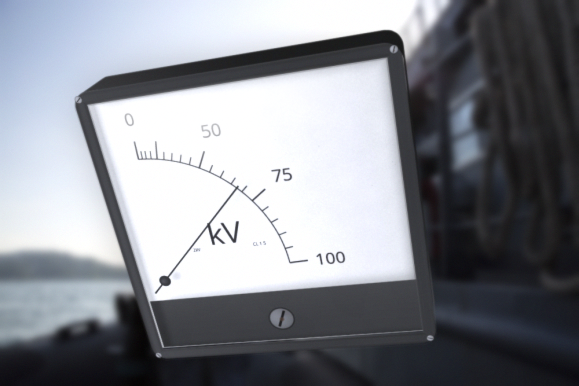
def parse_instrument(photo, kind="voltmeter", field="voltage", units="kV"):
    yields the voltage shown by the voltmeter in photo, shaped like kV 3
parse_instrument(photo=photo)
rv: kV 67.5
